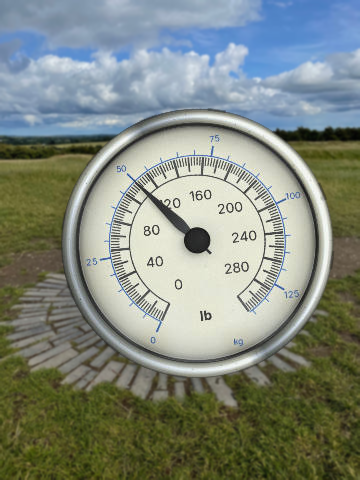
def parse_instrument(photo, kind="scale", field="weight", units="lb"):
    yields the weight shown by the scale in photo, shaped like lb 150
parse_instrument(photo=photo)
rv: lb 110
